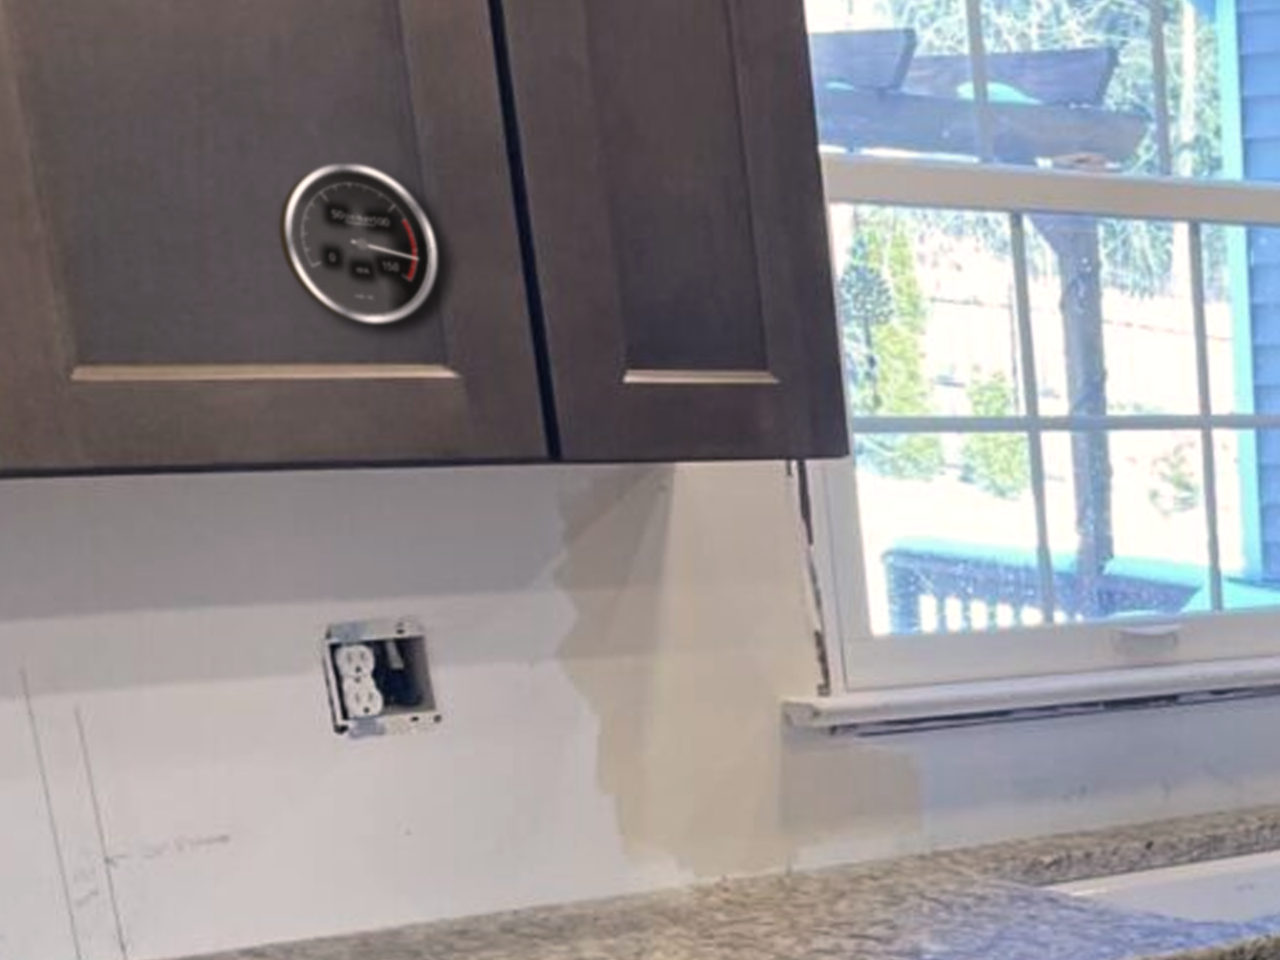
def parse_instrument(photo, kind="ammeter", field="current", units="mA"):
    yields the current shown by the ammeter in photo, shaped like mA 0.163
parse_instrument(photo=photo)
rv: mA 135
